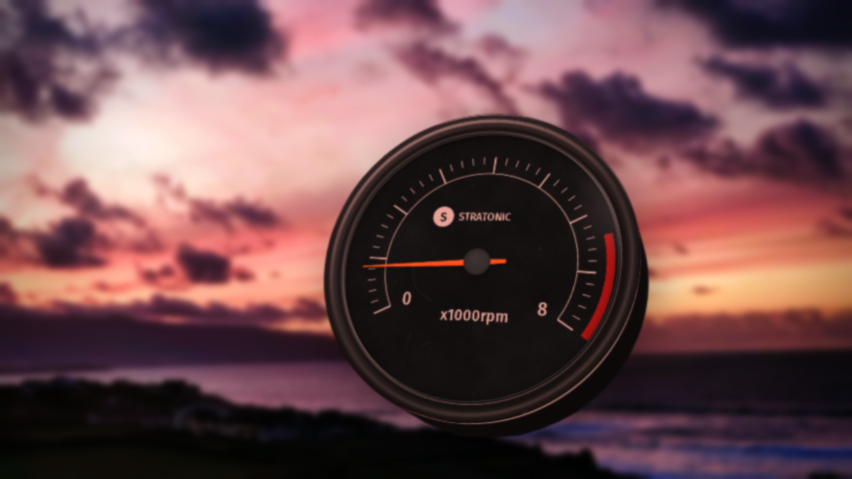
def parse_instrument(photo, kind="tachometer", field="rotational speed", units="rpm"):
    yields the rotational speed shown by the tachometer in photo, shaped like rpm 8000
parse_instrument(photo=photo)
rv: rpm 800
